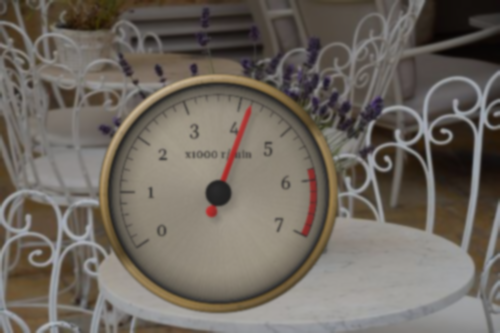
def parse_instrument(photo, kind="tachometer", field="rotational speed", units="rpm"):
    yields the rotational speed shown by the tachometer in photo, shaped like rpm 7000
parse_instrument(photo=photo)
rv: rpm 4200
